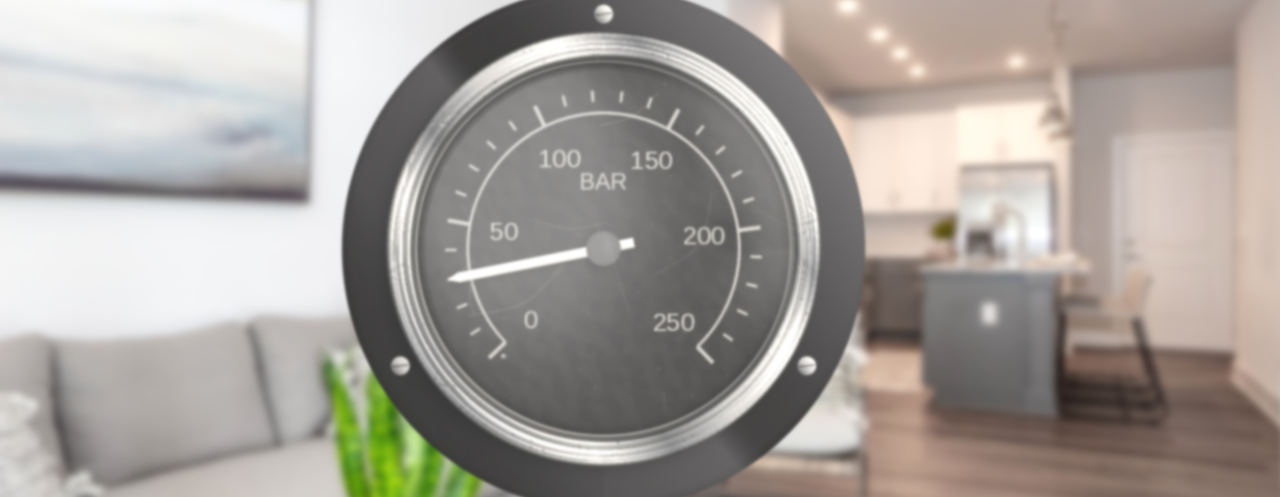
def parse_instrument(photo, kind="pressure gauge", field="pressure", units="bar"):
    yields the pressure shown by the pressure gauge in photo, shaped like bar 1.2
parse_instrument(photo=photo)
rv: bar 30
